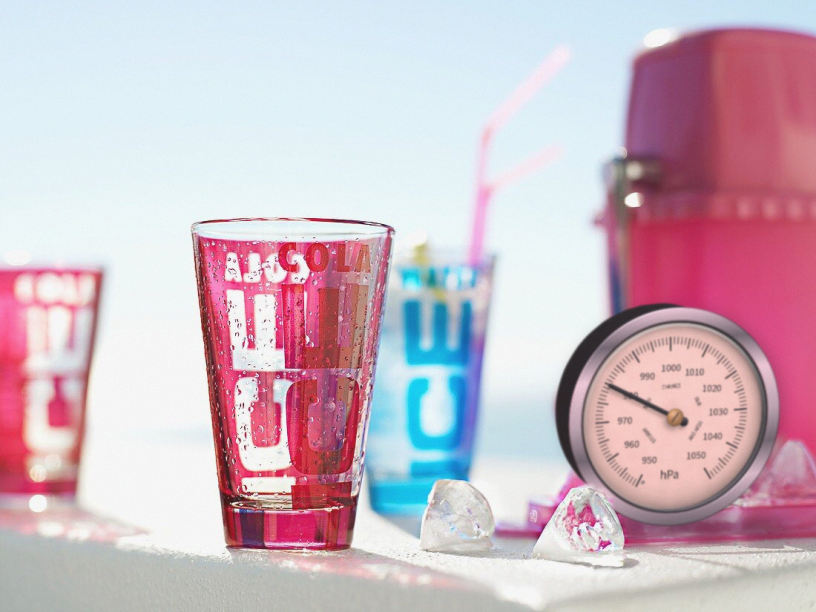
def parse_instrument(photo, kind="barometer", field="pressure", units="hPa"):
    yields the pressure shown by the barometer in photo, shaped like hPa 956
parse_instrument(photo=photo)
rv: hPa 980
